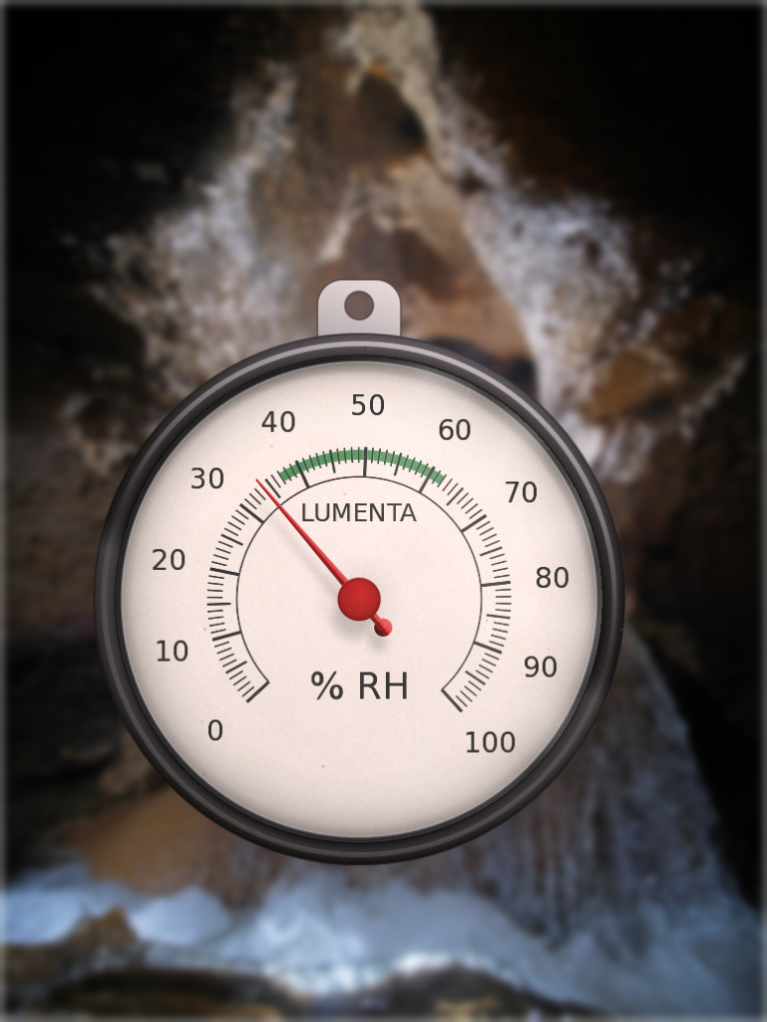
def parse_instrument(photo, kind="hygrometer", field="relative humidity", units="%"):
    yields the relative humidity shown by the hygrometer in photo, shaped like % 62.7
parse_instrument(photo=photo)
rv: % 34
